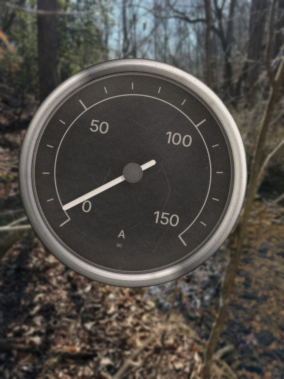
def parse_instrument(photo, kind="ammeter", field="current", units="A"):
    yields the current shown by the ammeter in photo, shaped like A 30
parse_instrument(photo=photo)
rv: A 5
